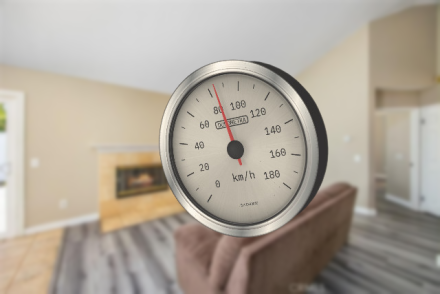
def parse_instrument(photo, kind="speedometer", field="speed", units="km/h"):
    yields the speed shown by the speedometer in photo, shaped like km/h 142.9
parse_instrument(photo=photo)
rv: km/h 85
